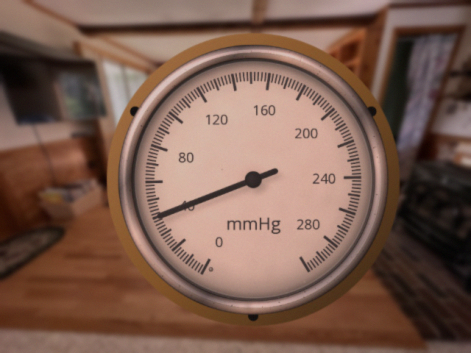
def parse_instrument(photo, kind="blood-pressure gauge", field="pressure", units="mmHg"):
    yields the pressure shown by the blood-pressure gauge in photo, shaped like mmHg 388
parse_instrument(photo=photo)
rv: mmHg 40
